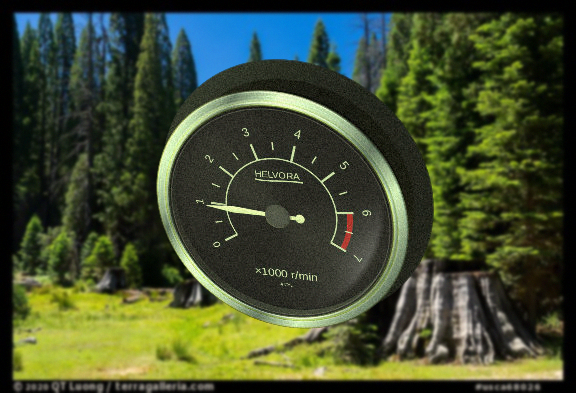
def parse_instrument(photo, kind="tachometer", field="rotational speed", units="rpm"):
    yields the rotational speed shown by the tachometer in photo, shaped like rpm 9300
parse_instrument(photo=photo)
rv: rpm 1000
